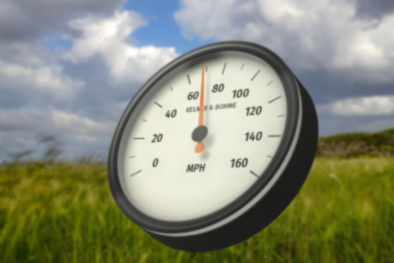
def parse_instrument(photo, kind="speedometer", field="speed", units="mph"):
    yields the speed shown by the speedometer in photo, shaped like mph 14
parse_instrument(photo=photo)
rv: mph 70
